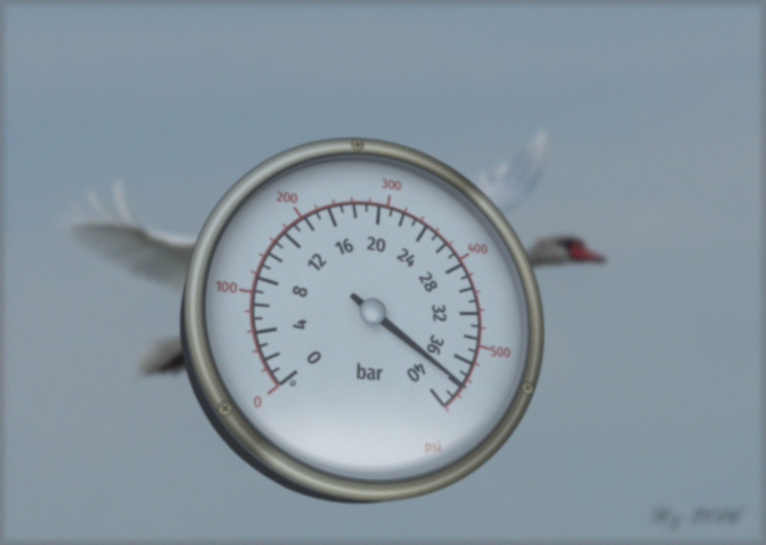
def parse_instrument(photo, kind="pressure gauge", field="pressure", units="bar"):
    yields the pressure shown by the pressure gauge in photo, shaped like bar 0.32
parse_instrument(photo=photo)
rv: bar 38
